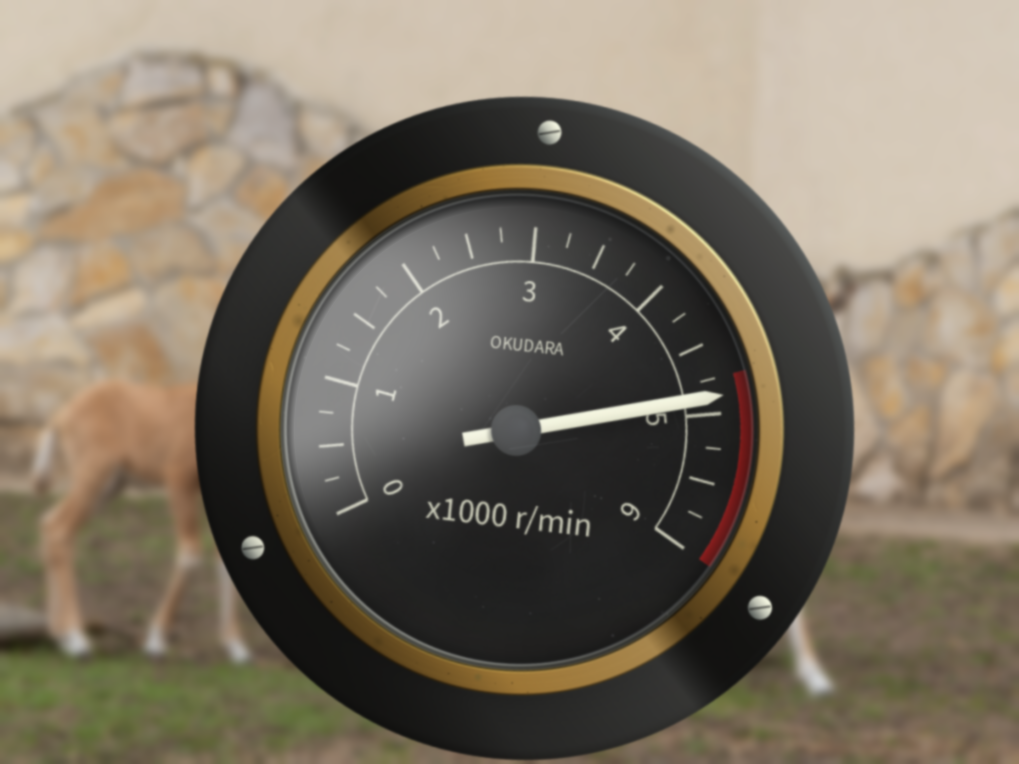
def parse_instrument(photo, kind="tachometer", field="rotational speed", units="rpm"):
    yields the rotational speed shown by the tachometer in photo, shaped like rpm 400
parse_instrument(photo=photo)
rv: rpm 4875
